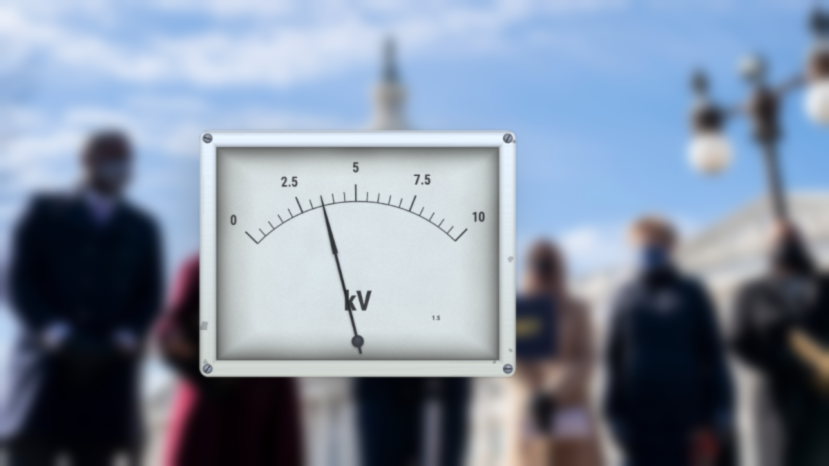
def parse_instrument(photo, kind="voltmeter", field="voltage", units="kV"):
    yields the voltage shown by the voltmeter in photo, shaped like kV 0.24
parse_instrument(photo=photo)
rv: kV 3.5
